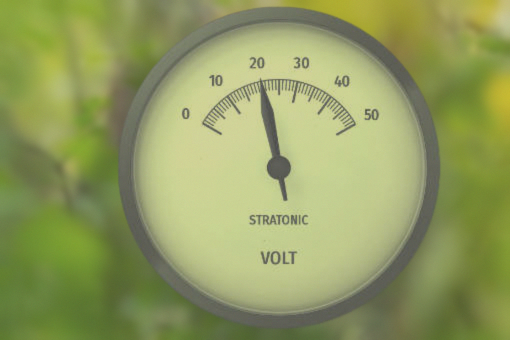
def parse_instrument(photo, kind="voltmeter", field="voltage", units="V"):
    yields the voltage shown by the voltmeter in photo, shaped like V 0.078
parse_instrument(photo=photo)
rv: V 20
